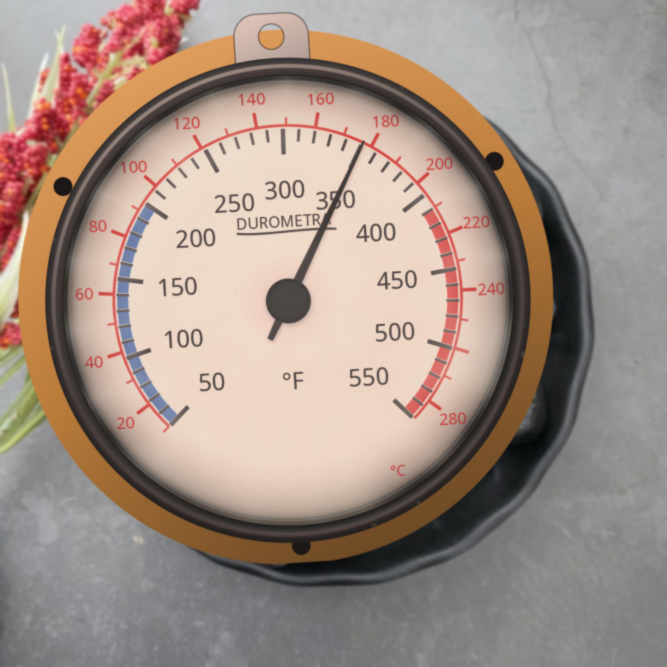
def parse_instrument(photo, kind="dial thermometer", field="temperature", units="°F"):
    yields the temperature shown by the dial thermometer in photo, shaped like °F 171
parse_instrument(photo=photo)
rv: °F 350
